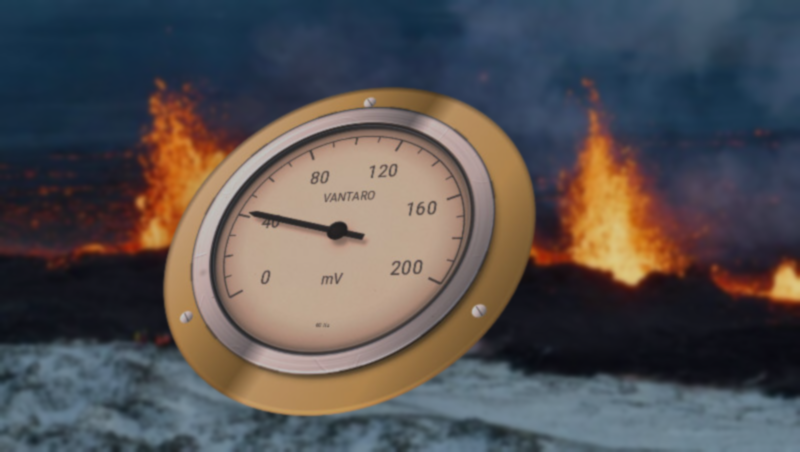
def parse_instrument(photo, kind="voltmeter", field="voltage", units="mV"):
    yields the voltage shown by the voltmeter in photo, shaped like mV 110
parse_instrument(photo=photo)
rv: mV 40
